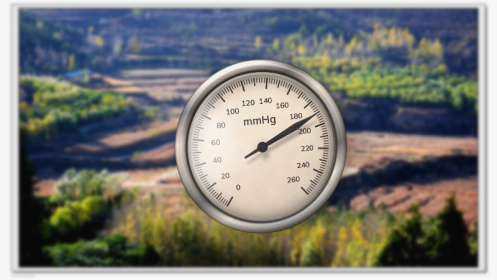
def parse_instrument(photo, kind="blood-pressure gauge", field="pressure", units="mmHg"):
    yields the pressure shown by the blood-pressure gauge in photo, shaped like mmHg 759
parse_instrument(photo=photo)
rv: mmHg 190
